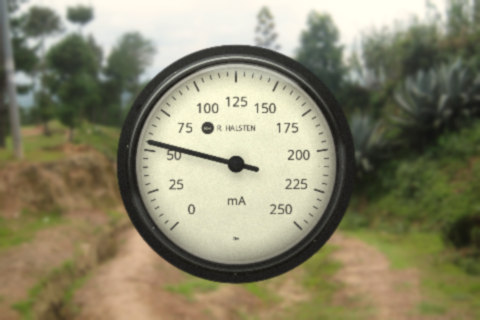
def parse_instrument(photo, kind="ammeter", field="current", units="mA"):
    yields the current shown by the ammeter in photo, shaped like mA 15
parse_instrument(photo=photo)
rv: mA 55
